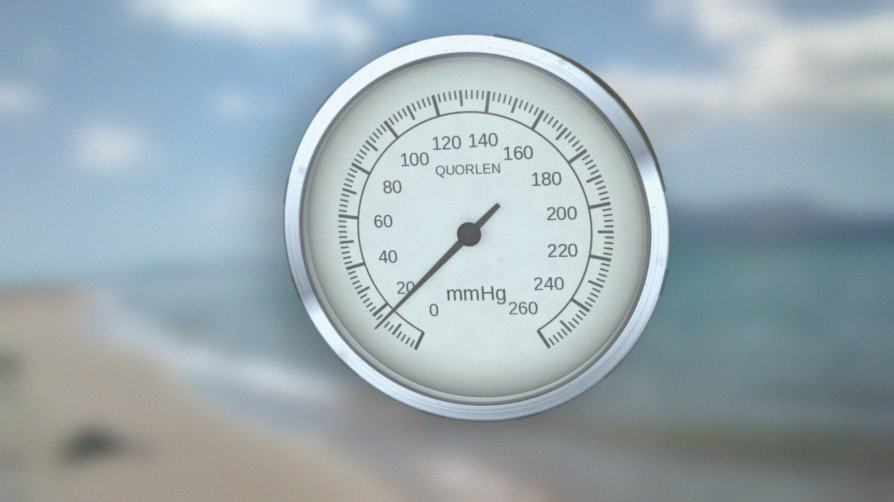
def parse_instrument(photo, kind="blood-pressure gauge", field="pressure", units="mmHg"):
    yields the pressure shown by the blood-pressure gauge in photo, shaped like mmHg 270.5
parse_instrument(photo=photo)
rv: mmHg 16
